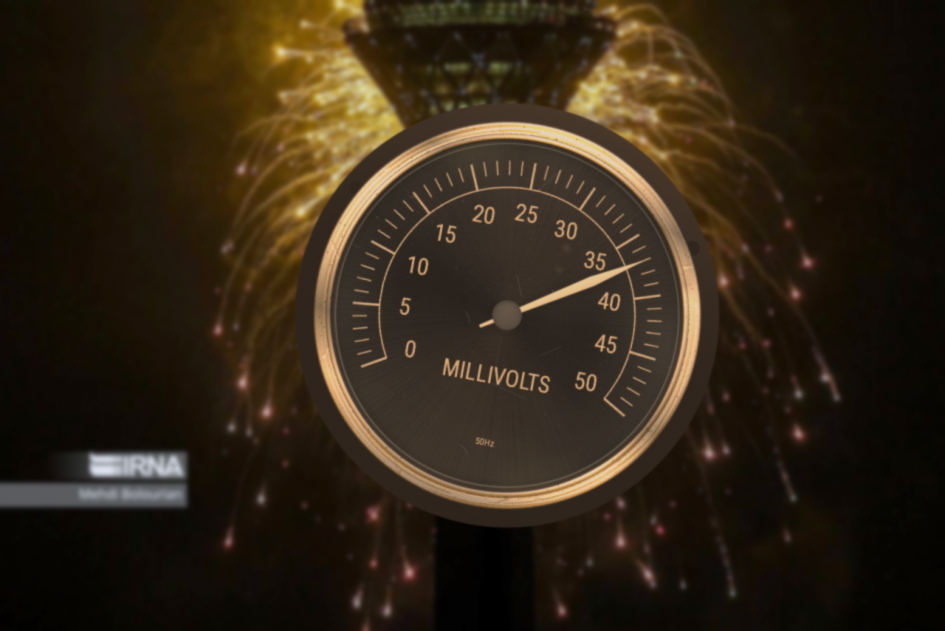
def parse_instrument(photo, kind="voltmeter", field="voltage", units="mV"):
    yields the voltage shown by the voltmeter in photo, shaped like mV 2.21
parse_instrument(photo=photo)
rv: mV 37
